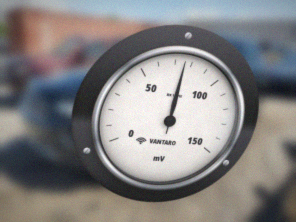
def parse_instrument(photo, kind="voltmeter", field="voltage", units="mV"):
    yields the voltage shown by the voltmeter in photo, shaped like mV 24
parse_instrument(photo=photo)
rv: mV 75
